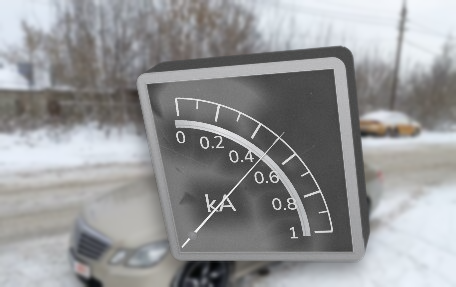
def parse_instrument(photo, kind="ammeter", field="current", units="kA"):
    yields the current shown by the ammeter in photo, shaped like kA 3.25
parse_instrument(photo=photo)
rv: kA 0.5
